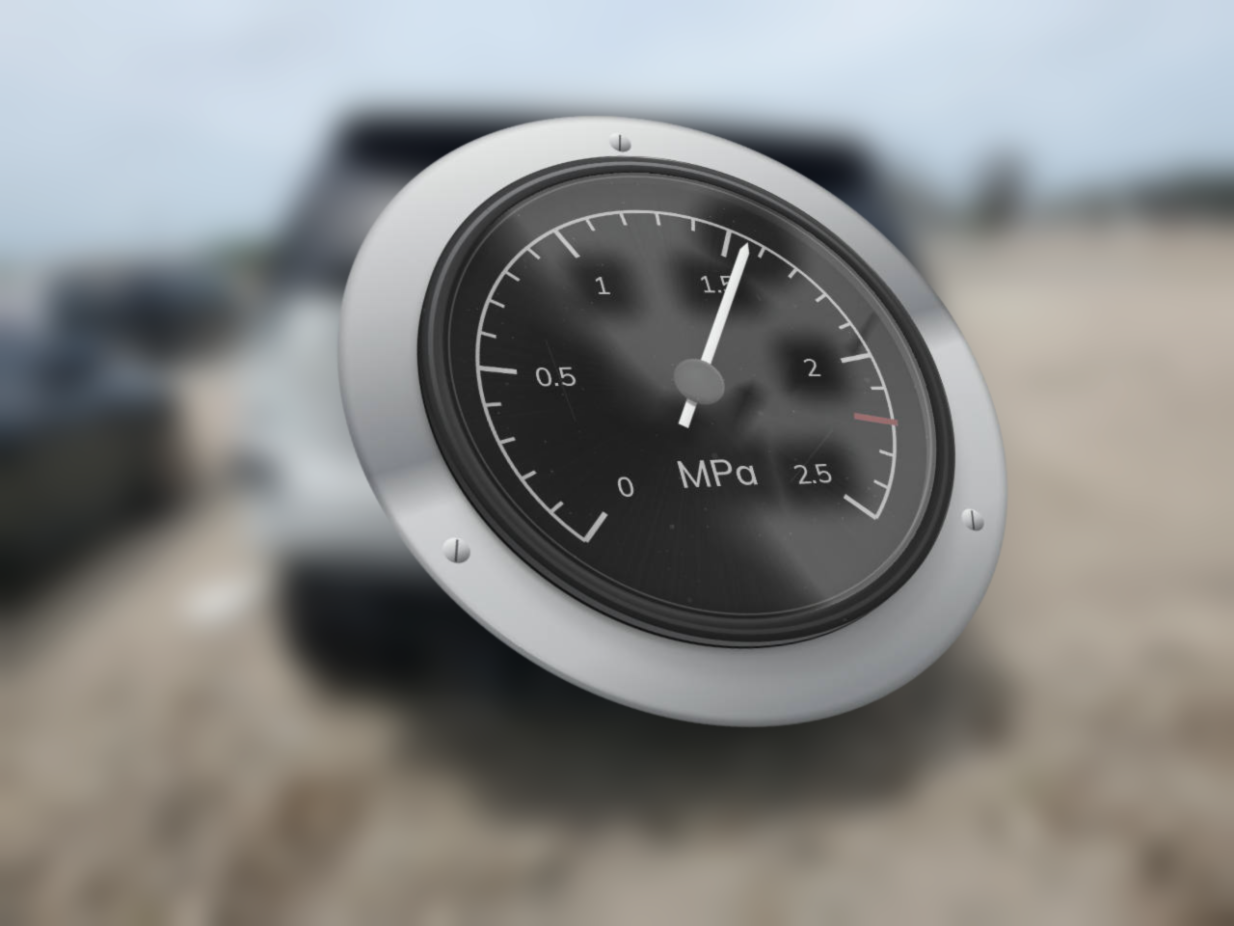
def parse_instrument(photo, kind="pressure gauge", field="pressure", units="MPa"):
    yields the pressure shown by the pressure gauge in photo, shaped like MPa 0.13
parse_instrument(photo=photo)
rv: MPa 1.55
